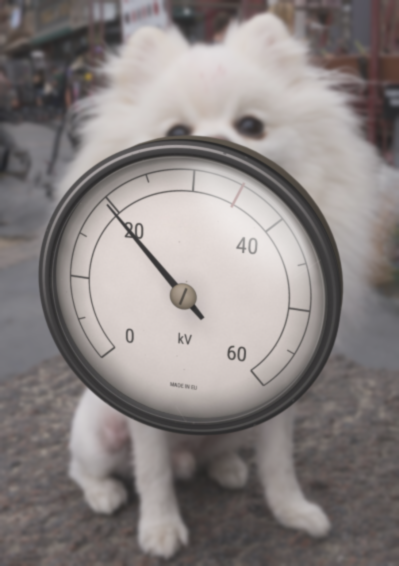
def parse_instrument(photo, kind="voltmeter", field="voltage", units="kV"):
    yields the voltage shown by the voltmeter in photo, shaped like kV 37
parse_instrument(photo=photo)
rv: kV 20
